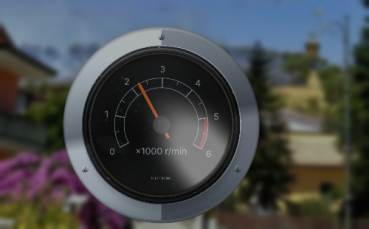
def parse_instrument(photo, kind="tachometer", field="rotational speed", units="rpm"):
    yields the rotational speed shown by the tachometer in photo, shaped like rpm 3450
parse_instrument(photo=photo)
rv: rpm 2250
